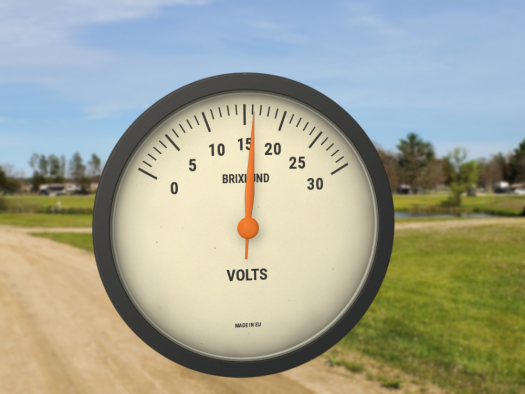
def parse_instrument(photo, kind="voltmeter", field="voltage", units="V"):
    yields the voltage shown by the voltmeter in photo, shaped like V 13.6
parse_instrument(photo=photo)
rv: V 16
